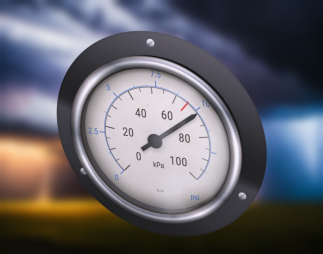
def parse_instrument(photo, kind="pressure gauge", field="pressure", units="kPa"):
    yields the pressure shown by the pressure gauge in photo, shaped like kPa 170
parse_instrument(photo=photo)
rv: kPa 70
